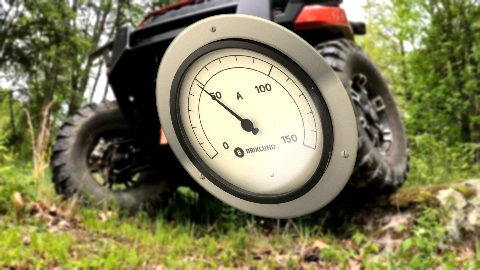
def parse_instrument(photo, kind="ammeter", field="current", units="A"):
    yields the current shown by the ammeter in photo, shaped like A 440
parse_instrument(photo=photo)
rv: A 50
